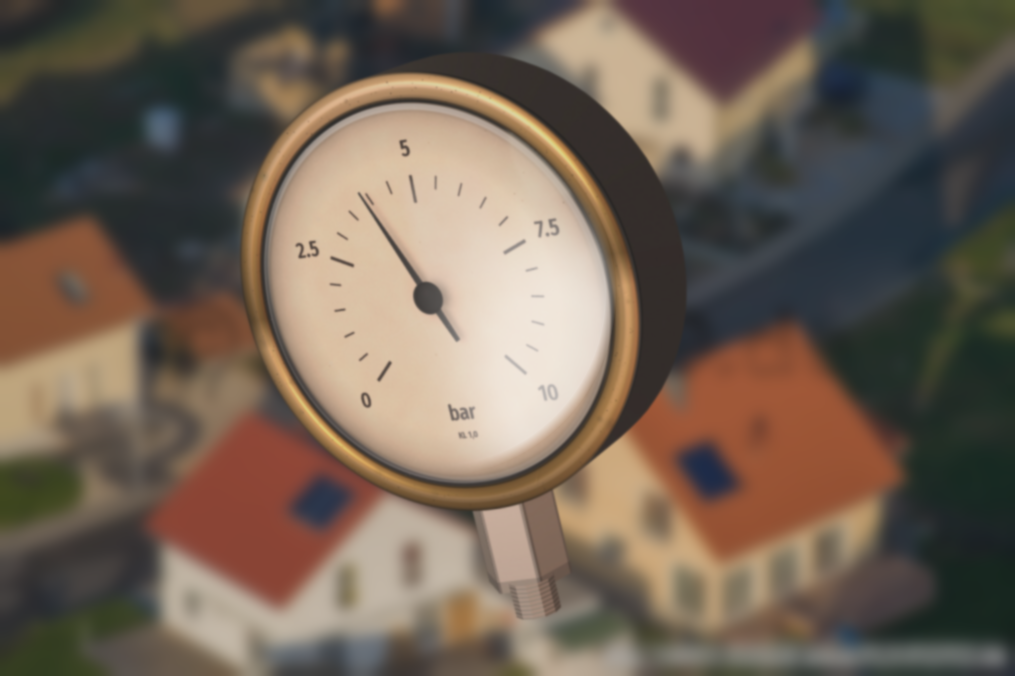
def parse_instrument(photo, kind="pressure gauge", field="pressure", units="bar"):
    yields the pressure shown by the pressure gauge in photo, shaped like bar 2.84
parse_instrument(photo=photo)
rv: bar 4
